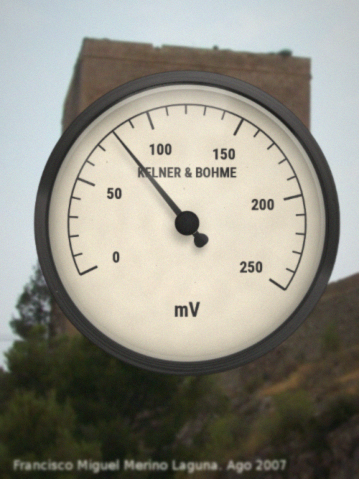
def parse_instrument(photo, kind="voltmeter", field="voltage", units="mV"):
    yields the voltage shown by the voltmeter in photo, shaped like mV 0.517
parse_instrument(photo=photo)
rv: mV 80
